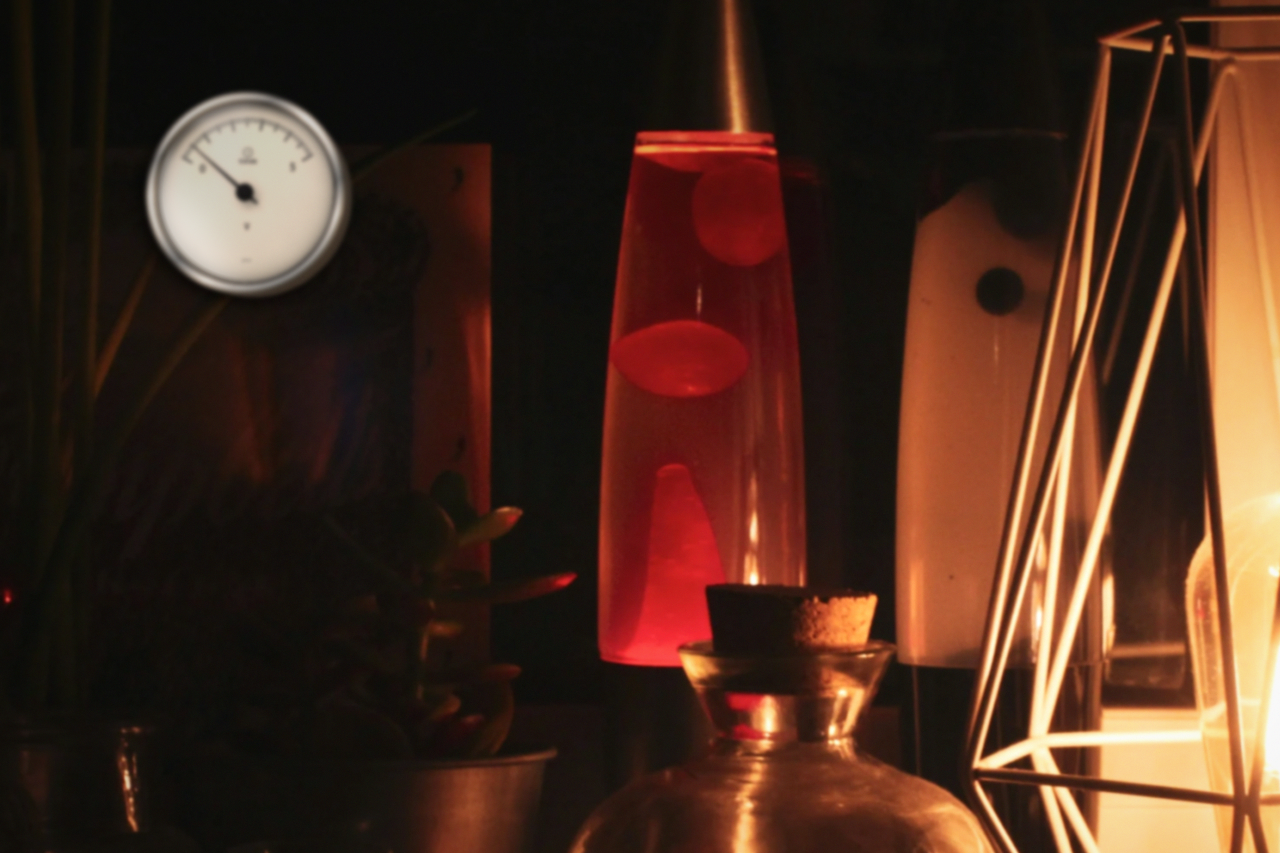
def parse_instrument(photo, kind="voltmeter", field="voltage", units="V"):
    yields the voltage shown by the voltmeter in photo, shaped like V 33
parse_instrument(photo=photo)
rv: V 0.5
